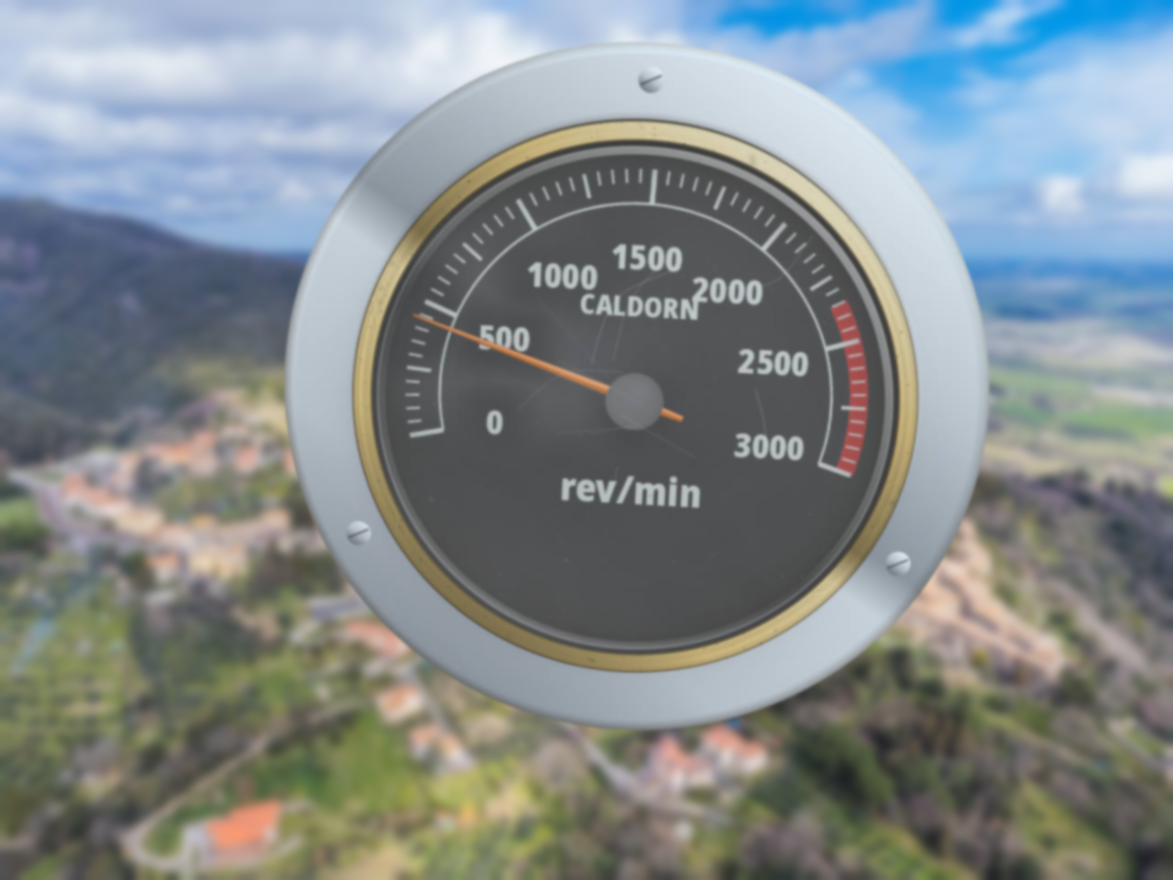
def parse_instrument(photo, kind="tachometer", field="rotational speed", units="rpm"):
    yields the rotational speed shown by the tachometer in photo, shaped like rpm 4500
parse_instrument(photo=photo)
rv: rpm 450
